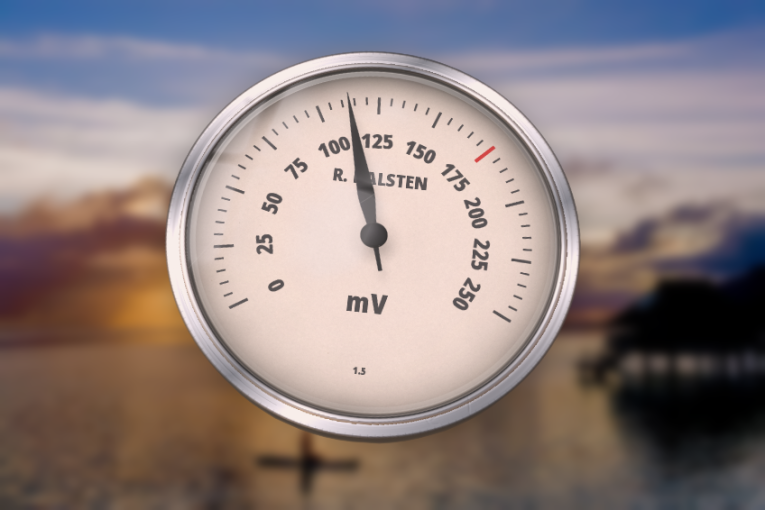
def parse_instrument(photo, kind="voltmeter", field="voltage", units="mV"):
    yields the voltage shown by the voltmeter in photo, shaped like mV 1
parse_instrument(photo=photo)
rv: mV 112.5
